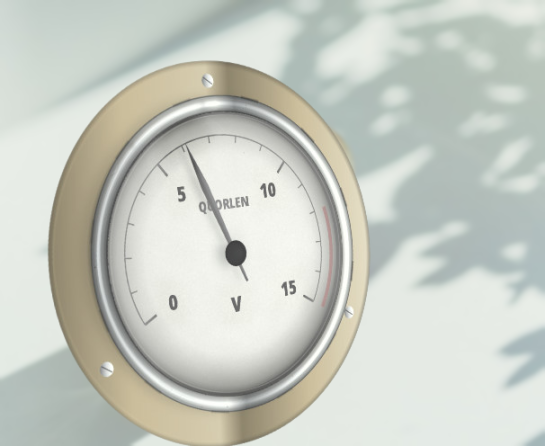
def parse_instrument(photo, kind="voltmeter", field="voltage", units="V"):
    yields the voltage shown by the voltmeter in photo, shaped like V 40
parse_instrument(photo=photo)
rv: V 6
